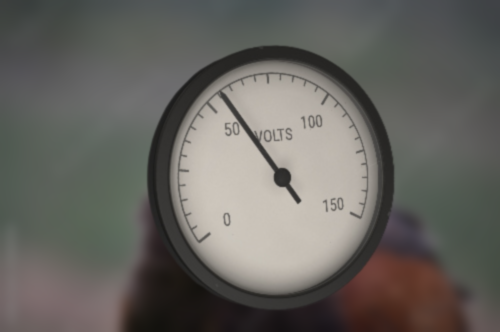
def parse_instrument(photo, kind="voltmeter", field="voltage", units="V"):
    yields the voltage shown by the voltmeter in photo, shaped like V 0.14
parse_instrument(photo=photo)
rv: V 55
